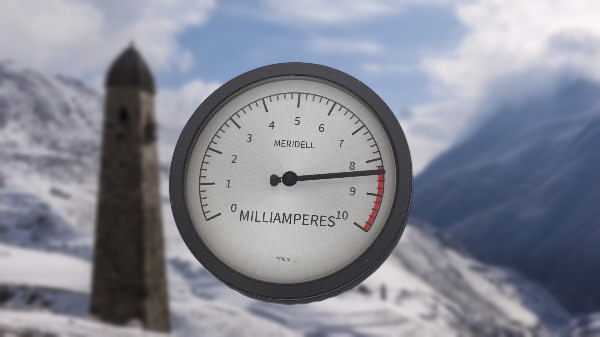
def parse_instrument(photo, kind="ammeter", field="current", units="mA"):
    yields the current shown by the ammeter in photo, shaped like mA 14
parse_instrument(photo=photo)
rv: mA 8.4
